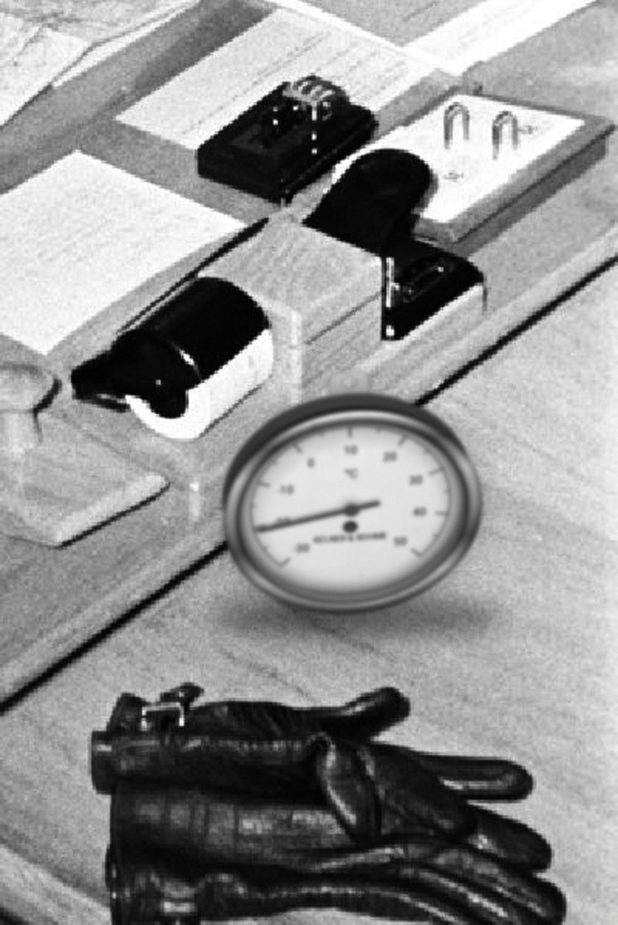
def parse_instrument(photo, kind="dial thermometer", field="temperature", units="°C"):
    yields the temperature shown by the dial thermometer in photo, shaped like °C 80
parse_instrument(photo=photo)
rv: °C -20
